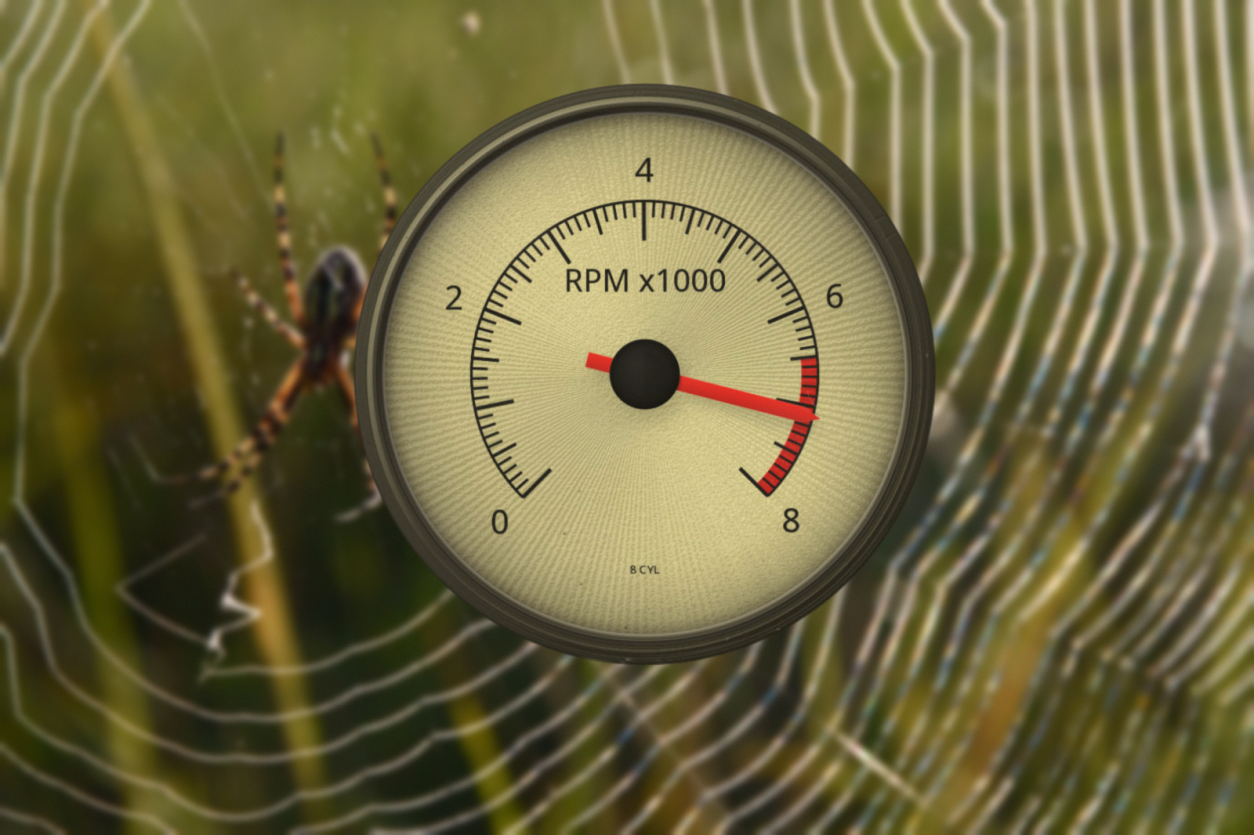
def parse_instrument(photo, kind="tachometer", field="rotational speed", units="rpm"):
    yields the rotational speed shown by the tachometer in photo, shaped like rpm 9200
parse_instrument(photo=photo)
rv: rpm 7100
